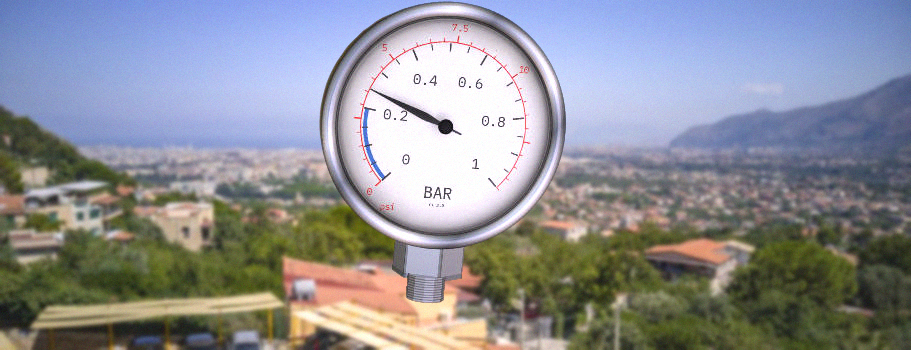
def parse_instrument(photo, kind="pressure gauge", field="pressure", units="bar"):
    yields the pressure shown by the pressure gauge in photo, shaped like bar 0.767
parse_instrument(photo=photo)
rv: bar 0.25
